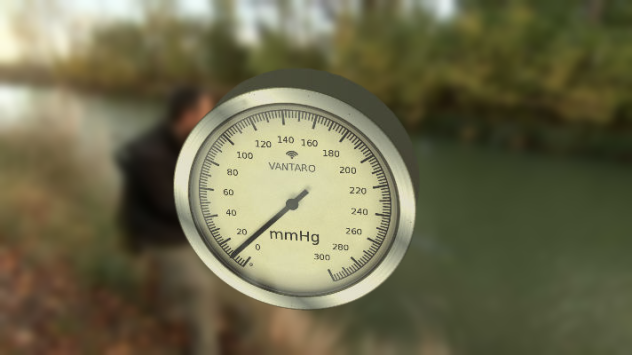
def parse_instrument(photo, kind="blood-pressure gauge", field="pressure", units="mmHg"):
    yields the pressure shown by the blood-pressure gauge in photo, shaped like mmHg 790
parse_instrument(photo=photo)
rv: mmHg 10
